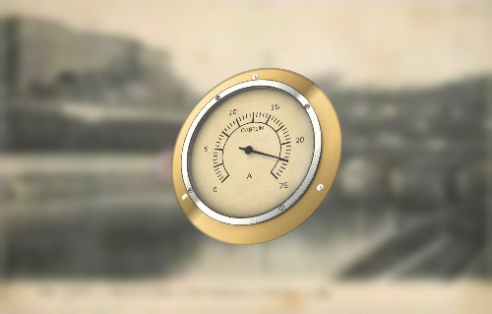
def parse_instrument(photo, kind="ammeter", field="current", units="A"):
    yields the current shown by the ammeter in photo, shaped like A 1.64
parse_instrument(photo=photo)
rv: A 22.5
